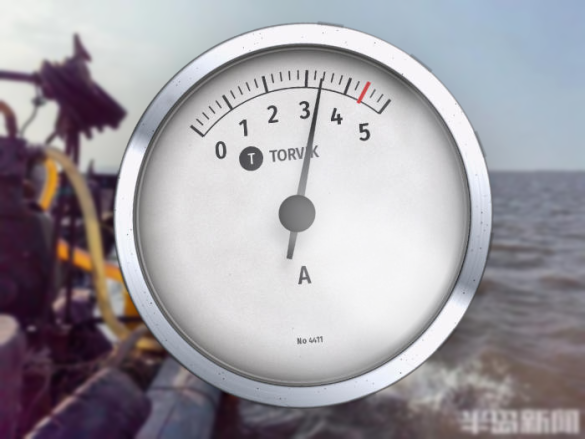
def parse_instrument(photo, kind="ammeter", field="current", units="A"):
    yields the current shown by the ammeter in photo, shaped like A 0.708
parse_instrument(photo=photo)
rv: A 3.4
